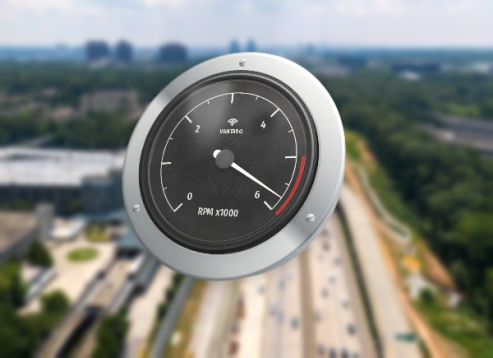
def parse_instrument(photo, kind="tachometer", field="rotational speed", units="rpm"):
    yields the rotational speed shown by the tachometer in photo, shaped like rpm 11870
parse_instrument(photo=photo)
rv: rpm 5750
